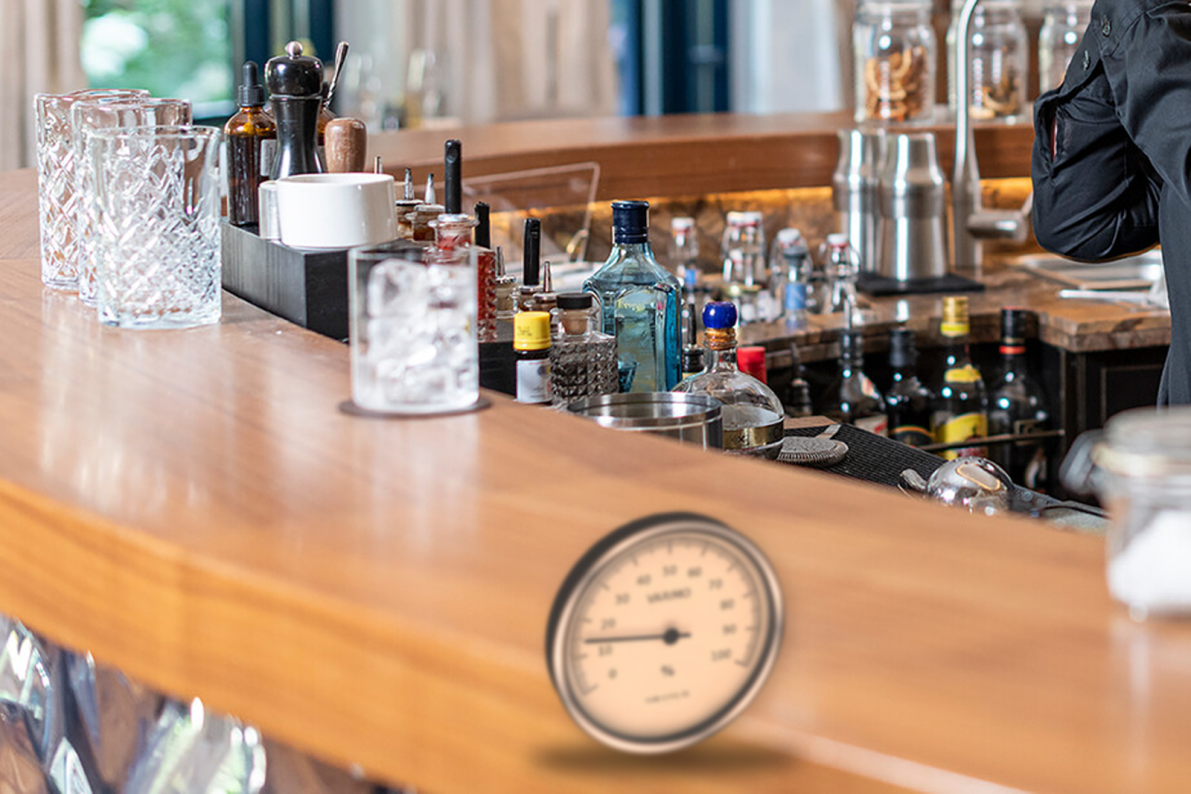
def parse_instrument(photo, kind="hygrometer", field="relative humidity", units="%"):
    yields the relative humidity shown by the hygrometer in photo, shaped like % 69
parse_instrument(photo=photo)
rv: % 15
